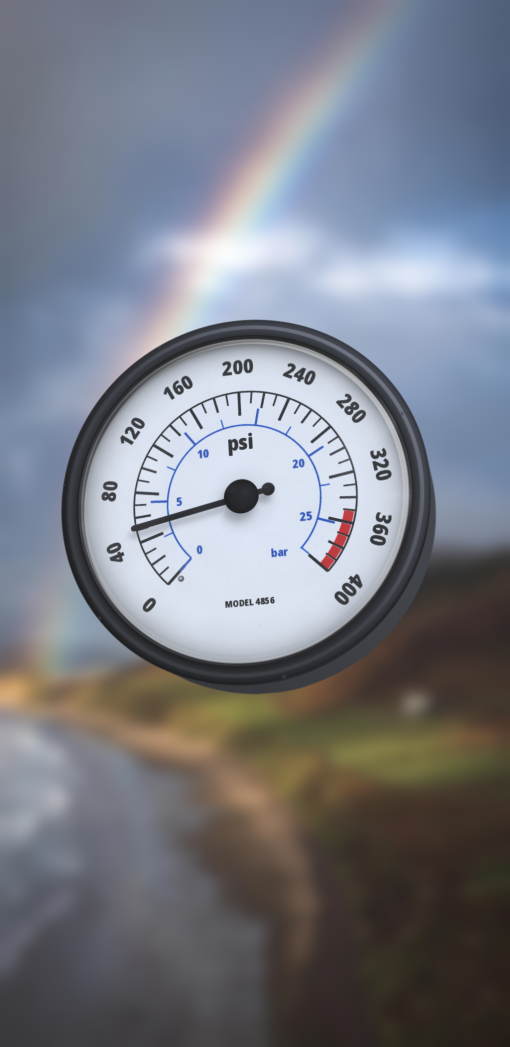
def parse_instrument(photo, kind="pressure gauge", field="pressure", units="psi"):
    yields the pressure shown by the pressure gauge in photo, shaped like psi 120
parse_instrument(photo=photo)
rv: psi 50
